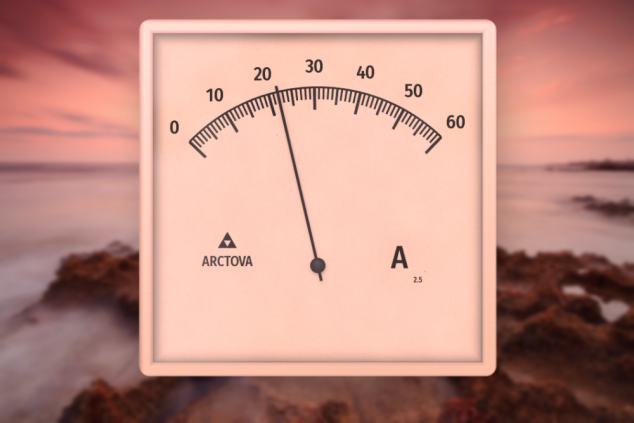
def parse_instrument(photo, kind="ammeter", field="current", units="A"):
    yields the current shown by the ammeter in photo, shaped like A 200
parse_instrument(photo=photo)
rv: A 22
